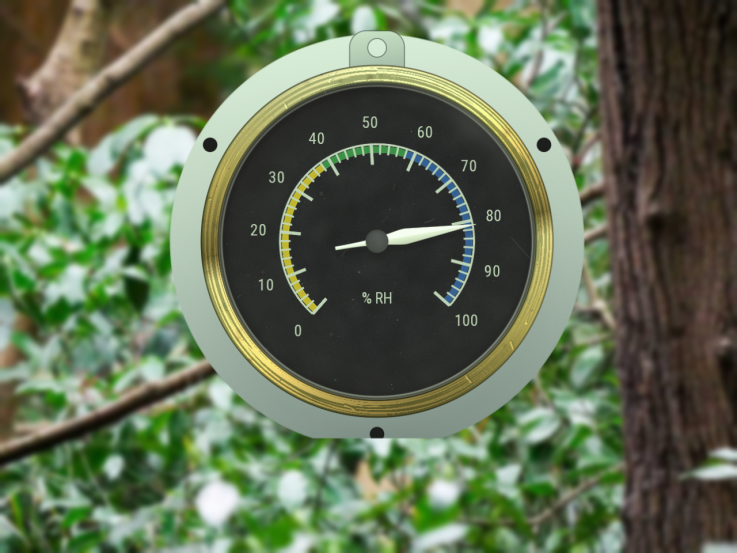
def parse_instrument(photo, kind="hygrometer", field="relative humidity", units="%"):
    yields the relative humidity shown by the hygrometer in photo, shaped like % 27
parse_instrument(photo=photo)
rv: % 81
